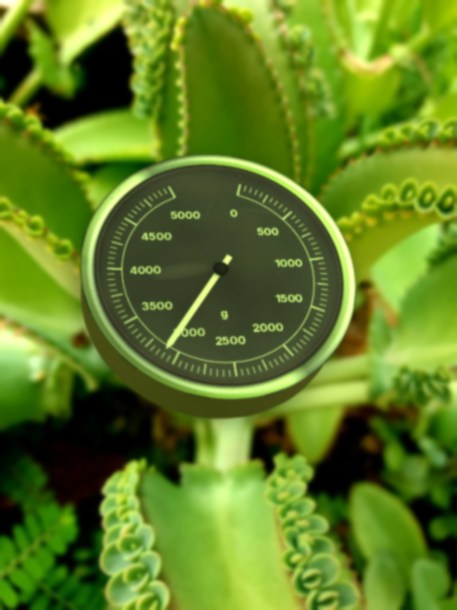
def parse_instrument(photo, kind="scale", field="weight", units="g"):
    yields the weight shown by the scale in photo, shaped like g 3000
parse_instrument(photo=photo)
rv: g 3100
